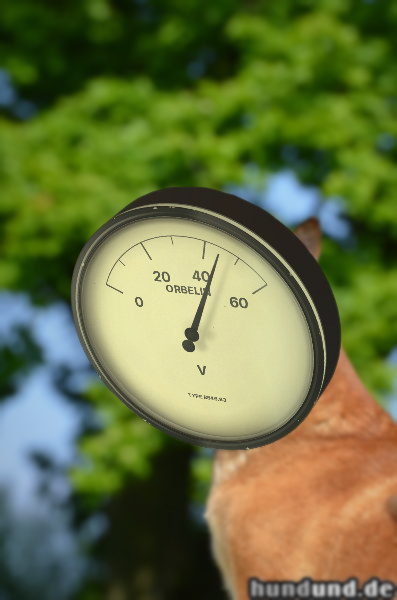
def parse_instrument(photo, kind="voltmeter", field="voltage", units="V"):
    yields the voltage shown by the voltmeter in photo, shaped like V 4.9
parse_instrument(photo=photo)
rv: V 45
